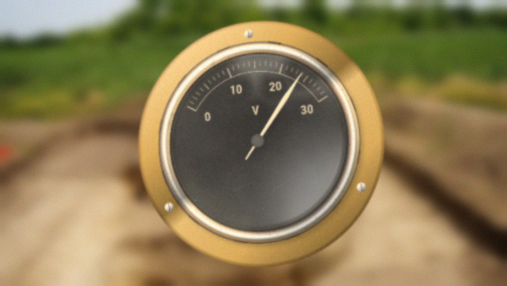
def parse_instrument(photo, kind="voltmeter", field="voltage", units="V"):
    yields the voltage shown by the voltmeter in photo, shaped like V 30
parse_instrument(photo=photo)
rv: V 24
